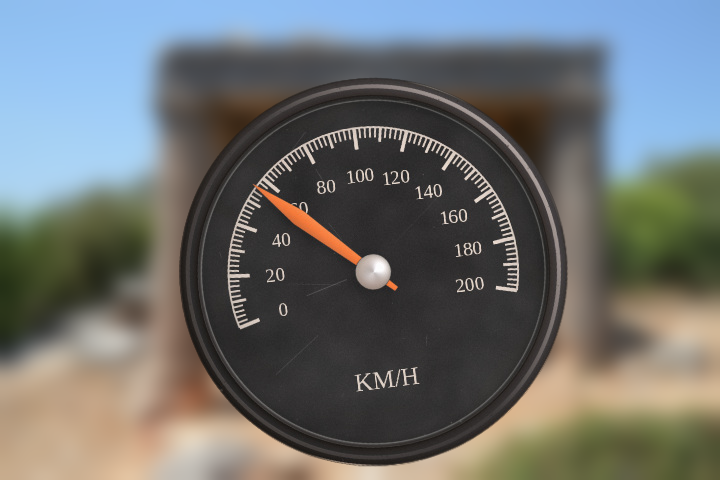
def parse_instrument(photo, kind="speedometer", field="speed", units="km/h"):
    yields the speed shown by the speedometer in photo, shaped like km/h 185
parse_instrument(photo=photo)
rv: km/h 56
